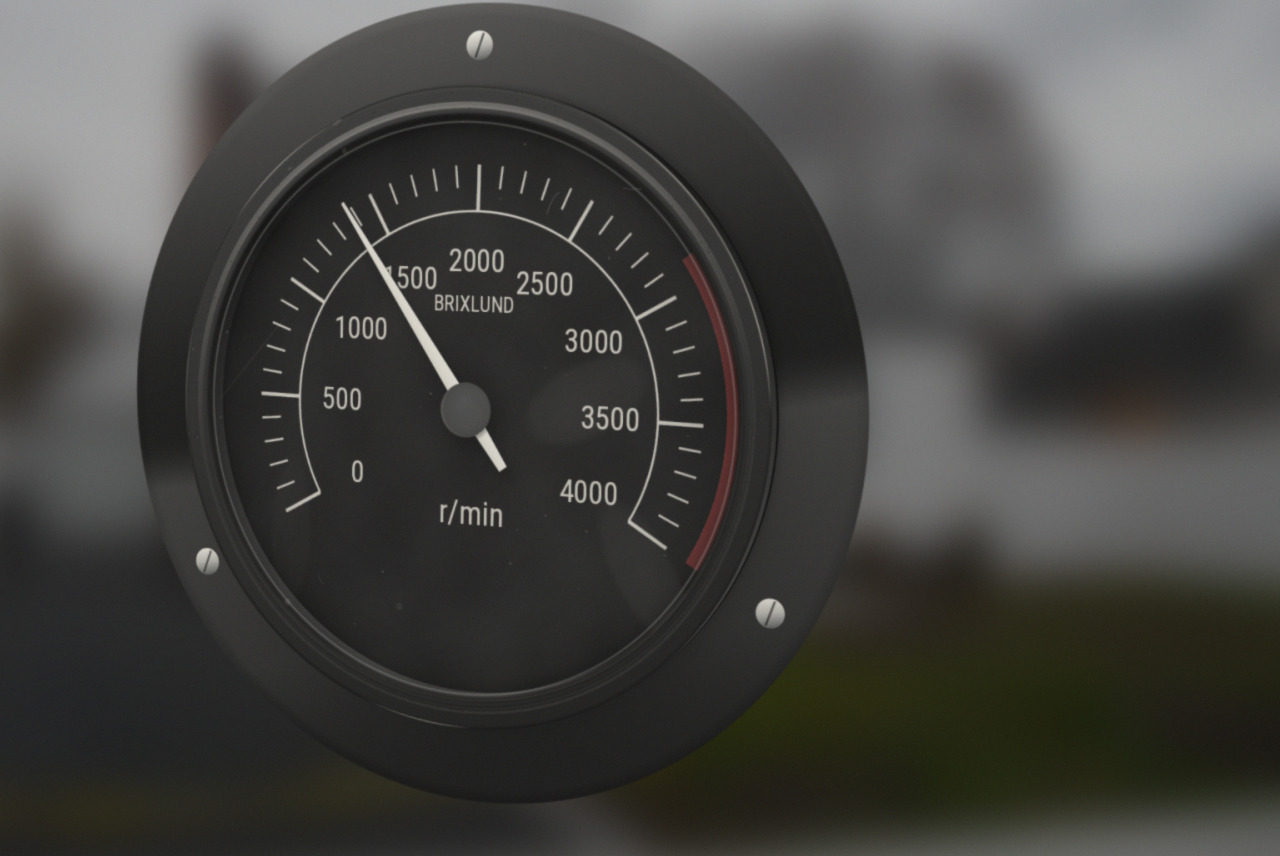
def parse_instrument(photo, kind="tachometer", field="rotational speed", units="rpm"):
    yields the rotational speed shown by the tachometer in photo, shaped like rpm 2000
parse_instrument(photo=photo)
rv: rpm 1400
